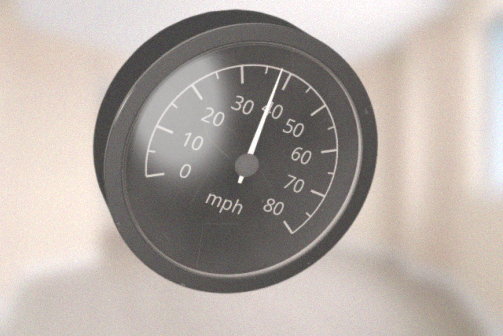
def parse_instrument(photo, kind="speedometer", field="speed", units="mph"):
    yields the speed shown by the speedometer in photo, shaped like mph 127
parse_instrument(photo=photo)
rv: mph 37.5
